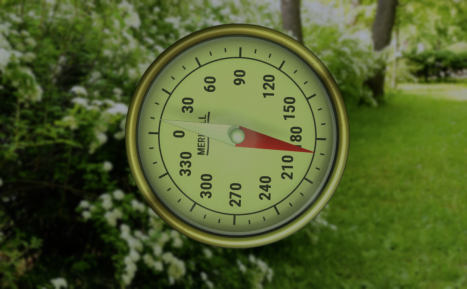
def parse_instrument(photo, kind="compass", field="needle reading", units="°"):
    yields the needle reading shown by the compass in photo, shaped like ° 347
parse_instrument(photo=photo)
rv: ° 190
